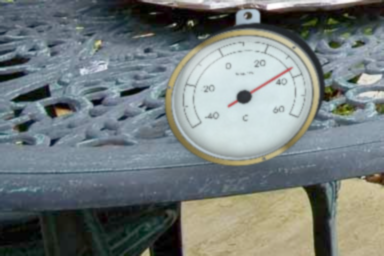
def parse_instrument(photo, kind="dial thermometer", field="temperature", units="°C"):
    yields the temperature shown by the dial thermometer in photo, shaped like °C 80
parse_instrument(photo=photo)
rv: °C 35
